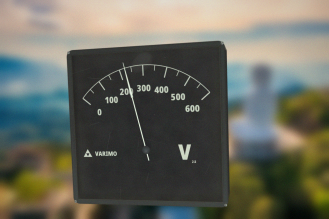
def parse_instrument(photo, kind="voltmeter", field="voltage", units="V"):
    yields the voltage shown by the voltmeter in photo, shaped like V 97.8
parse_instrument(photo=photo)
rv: V 225
